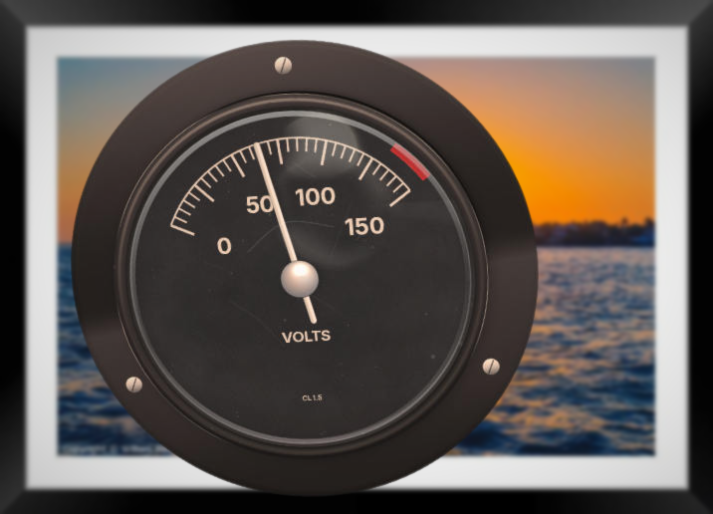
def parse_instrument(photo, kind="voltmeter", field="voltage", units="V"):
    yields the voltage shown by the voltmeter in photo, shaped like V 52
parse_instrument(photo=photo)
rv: V 65
